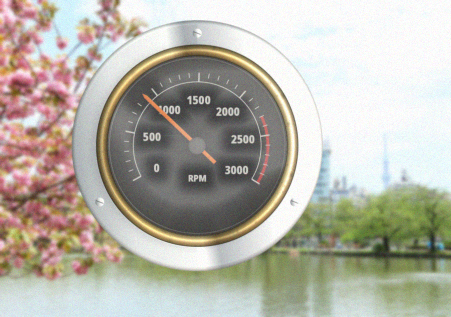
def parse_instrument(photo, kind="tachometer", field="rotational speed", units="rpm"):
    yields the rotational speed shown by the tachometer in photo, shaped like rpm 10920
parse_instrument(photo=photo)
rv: rpm 900
